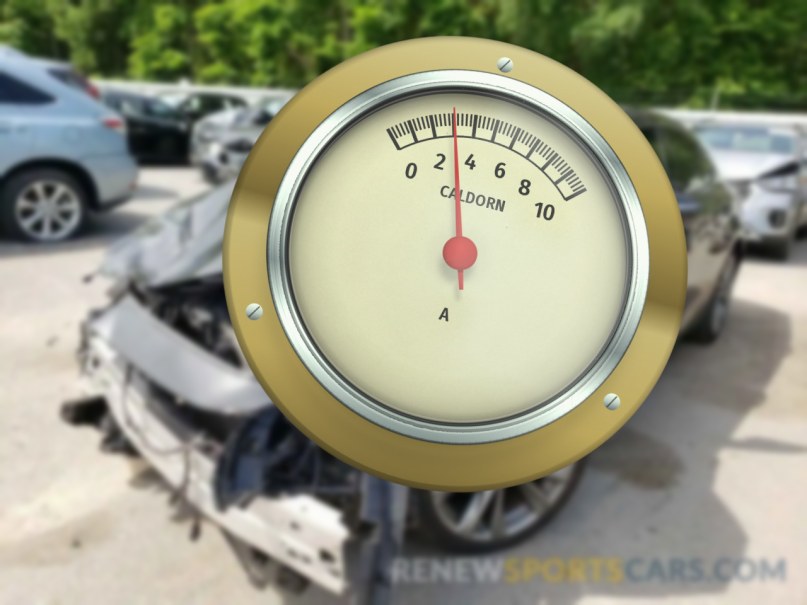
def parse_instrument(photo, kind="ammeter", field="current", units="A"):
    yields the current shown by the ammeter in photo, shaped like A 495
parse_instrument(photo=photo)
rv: A 3
